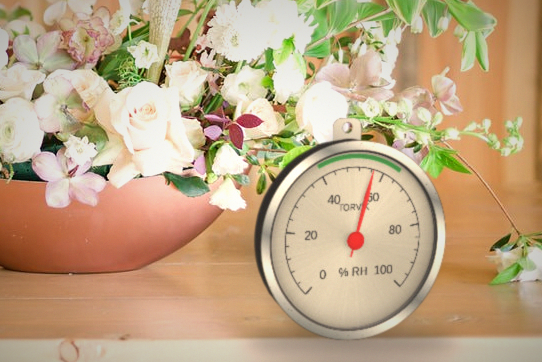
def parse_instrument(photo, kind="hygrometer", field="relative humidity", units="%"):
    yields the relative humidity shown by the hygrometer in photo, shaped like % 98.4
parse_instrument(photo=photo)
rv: % 56
